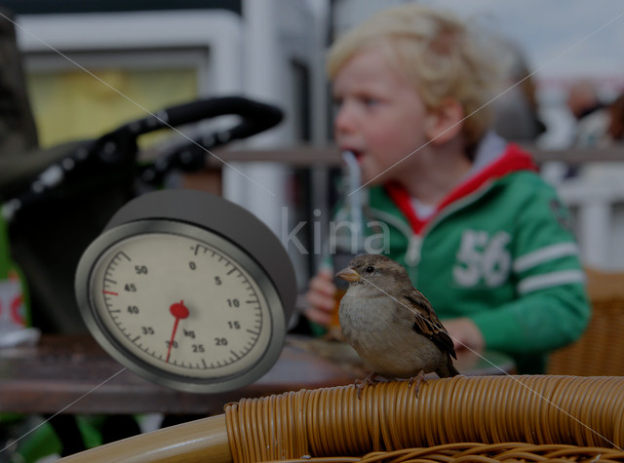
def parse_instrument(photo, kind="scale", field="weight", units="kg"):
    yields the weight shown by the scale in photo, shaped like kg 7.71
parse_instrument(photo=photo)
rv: kg 30
